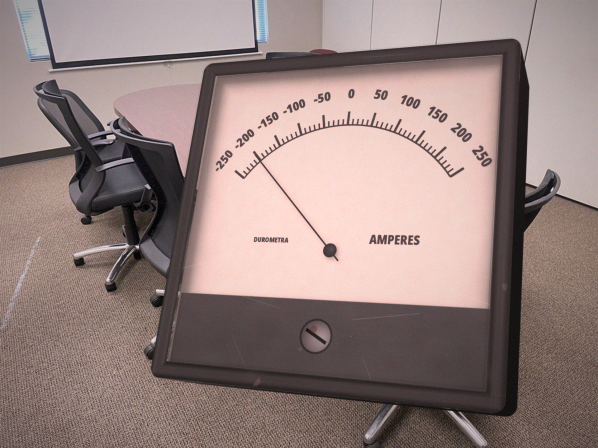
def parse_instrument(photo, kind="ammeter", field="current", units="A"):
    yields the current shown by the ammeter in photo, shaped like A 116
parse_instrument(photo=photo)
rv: A -200
